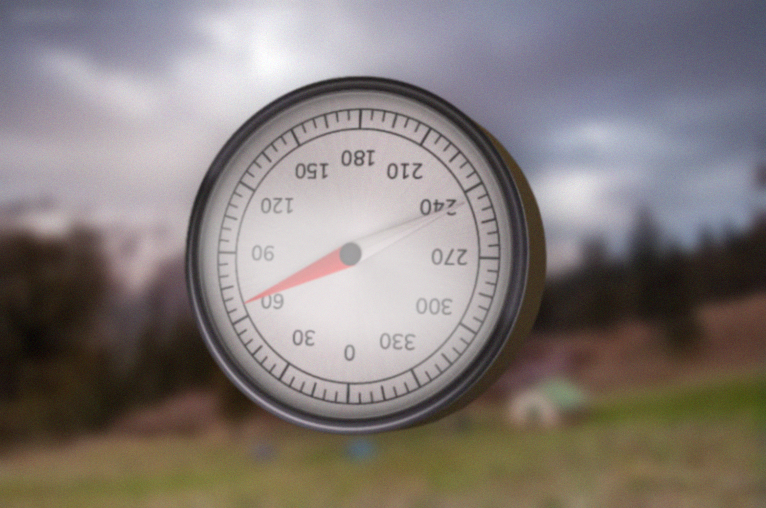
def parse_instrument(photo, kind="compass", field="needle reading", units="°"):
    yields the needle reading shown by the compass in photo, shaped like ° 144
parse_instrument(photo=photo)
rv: ° 65
